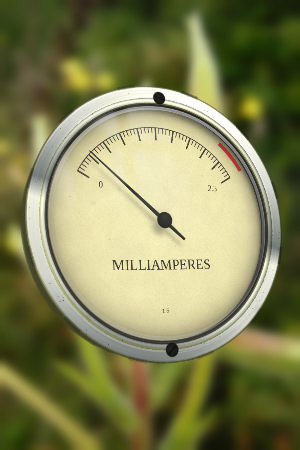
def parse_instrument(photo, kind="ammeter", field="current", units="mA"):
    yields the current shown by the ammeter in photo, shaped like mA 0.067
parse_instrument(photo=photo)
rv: mA 0.25
